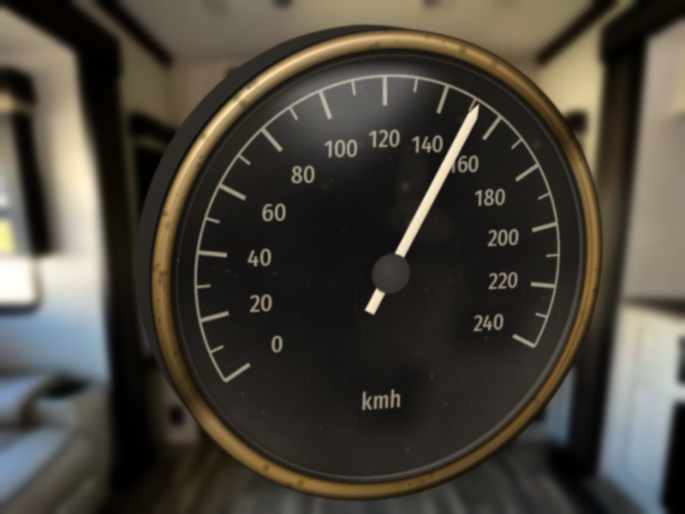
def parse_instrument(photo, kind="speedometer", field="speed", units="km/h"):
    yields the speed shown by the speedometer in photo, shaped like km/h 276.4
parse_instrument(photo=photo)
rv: km/h 150
